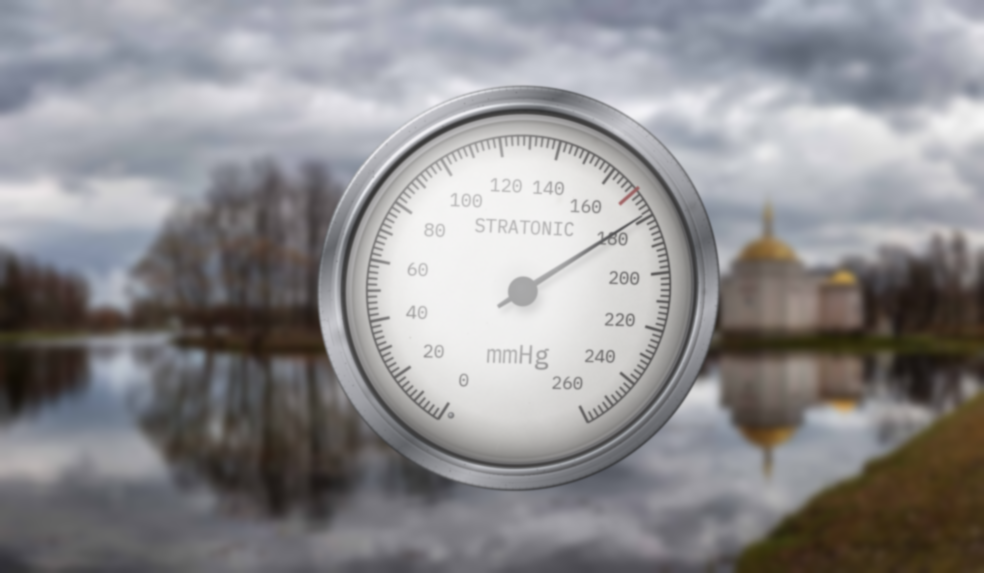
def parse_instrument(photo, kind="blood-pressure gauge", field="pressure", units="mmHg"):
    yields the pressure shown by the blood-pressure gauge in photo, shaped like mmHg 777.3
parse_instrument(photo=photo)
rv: mmHg 178
